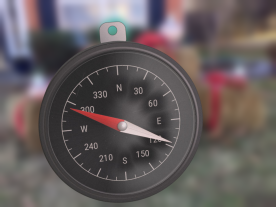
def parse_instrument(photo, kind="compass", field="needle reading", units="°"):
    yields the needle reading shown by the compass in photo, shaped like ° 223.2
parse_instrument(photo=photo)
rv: ° 295
